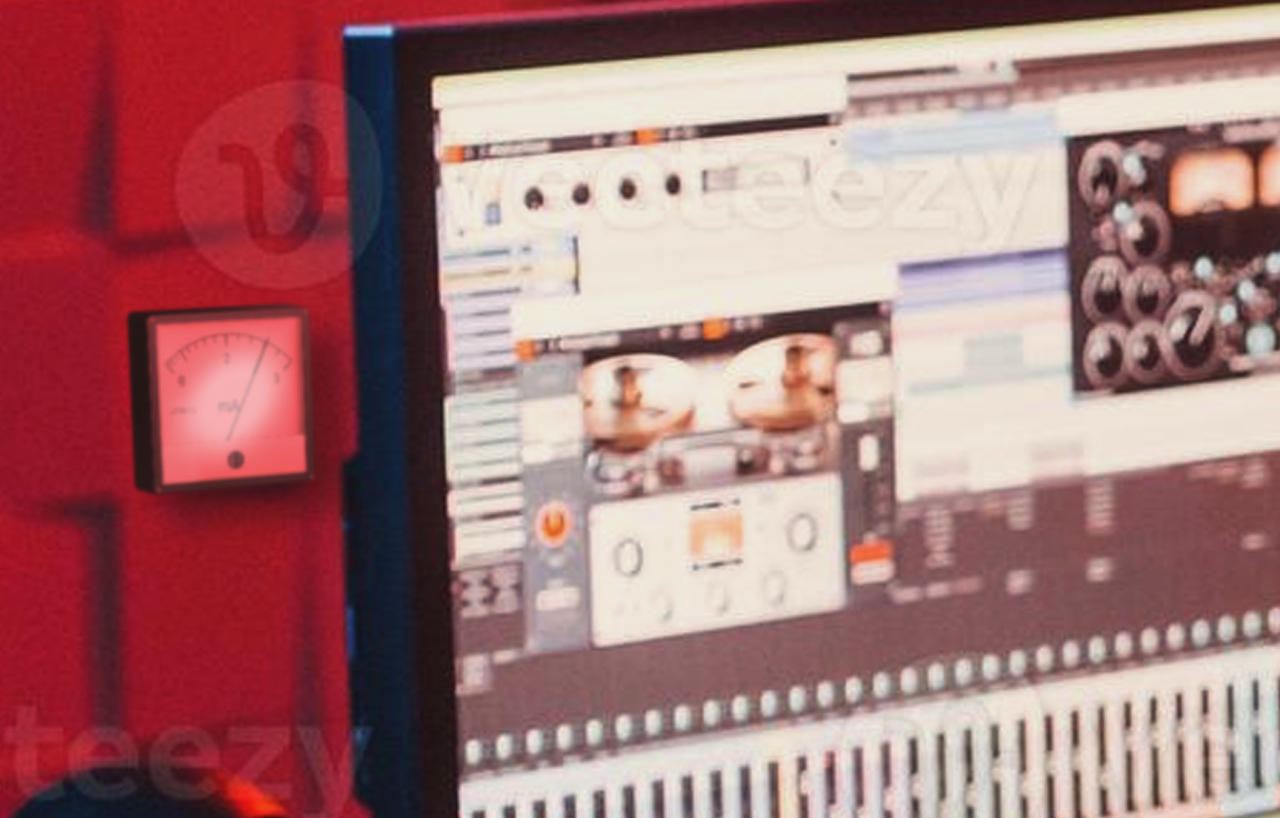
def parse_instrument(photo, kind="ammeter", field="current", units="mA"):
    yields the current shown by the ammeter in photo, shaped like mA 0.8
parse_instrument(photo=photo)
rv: mA 2.6
